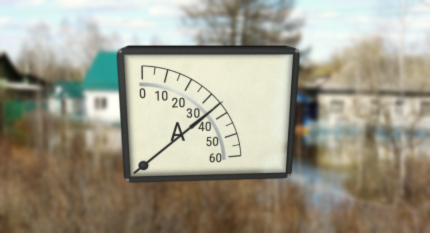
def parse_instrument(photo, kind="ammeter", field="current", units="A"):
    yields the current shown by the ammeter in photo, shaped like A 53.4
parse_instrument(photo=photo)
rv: A 35
